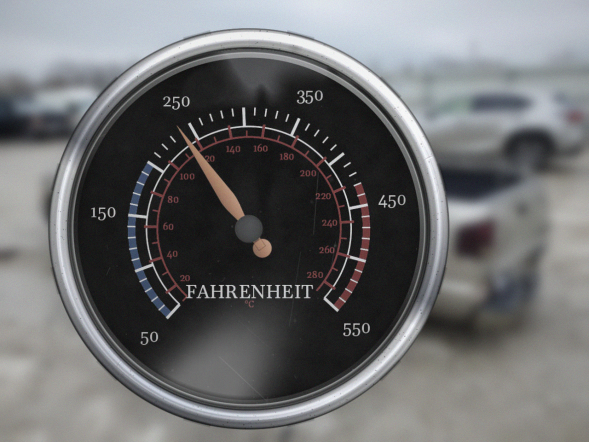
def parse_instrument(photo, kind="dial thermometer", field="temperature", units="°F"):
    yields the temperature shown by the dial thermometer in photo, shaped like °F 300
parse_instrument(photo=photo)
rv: °F 240
